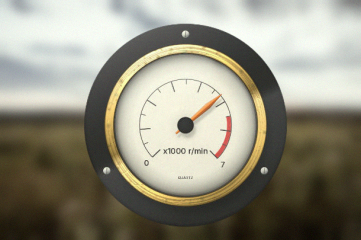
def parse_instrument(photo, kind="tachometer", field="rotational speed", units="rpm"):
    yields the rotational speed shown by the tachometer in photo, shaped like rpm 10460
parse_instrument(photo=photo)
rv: rpm 4750
